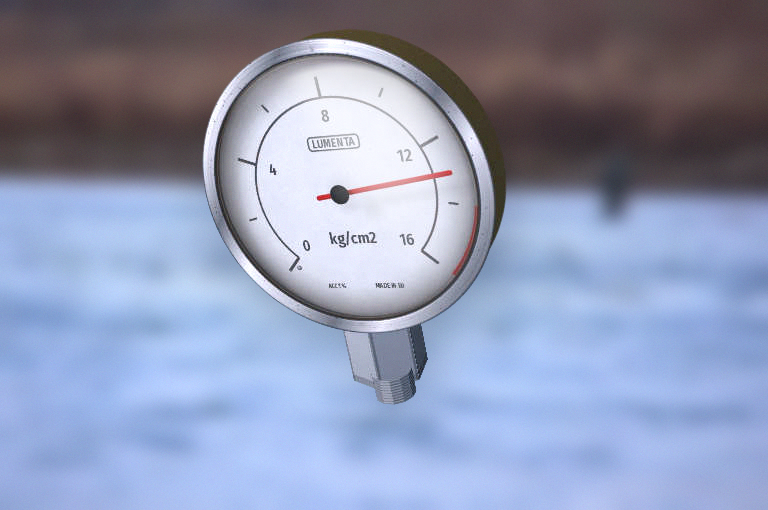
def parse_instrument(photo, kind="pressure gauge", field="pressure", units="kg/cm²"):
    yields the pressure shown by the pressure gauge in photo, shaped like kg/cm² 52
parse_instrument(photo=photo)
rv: kg/cm² 13
